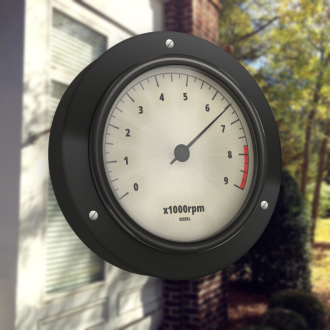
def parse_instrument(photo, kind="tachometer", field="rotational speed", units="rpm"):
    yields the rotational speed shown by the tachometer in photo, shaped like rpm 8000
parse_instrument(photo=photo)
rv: rpm 6500
